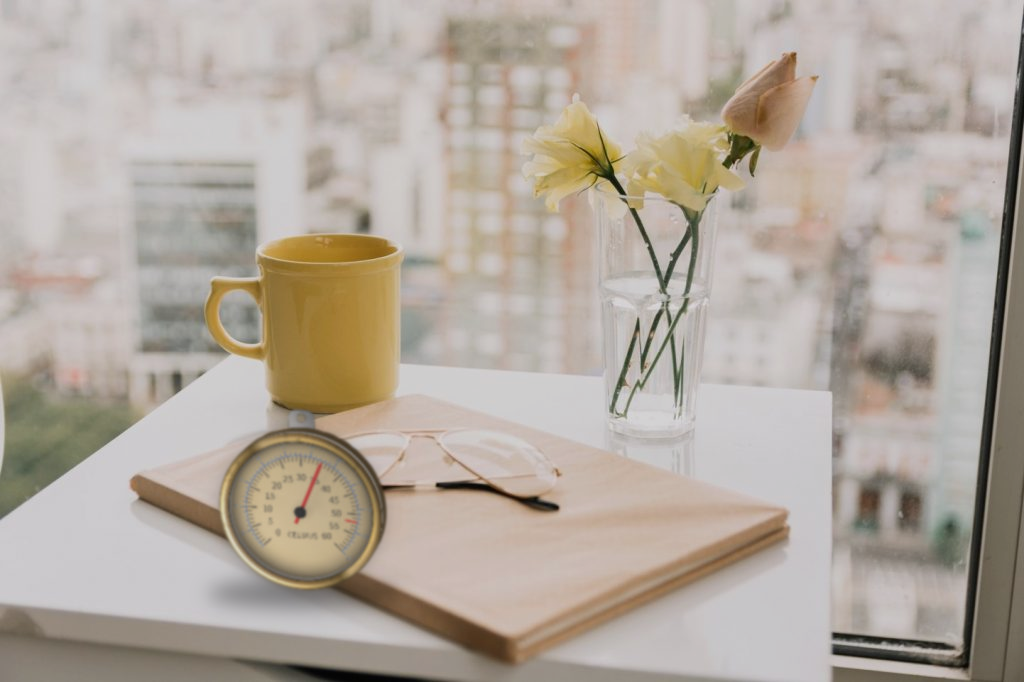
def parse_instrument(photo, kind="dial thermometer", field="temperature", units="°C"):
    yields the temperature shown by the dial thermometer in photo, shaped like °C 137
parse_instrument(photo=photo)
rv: °C 35
